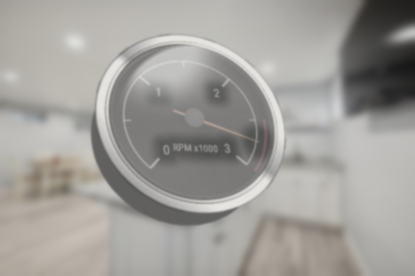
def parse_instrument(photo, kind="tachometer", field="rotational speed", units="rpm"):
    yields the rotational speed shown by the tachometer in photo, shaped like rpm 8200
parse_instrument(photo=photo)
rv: rpm 2750
